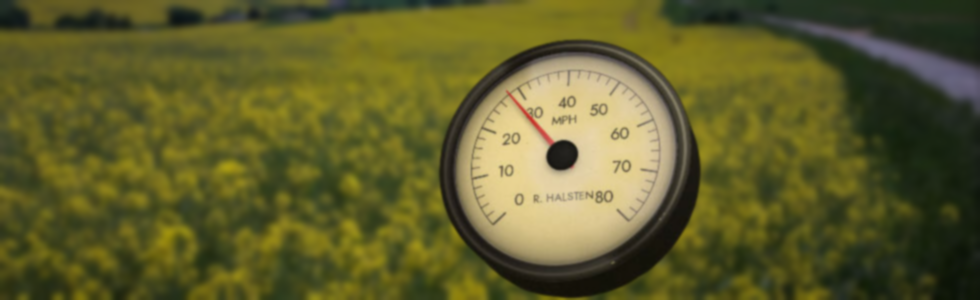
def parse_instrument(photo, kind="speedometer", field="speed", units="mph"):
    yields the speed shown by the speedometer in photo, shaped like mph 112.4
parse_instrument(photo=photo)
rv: mph 28
